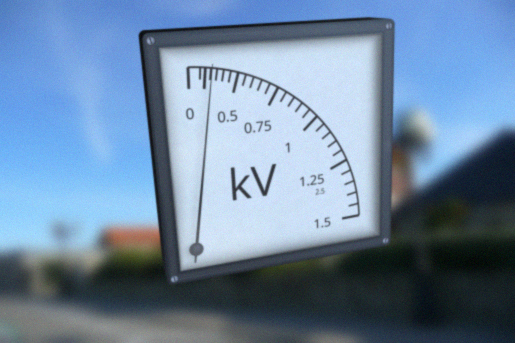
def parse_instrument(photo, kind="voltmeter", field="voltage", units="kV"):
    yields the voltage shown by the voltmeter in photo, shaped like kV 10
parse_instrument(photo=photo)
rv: kV 0.3
